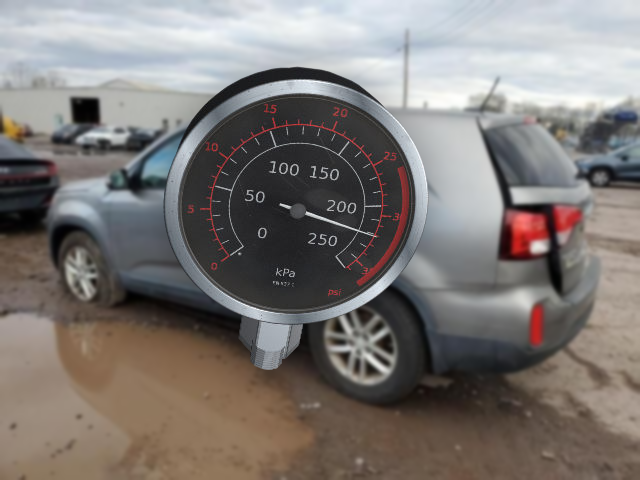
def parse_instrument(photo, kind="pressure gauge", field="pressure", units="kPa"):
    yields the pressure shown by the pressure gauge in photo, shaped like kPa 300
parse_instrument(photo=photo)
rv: kPa 220
